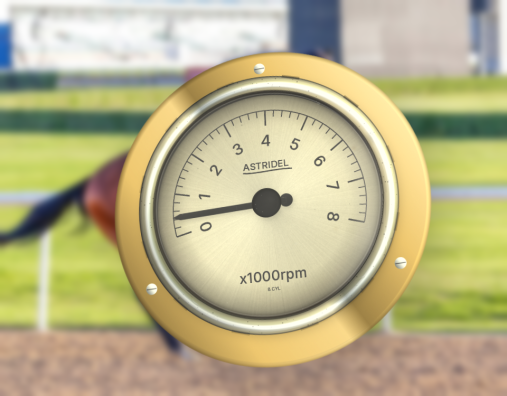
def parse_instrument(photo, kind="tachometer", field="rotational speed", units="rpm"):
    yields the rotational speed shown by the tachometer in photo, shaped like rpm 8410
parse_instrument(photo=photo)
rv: rpm 400
